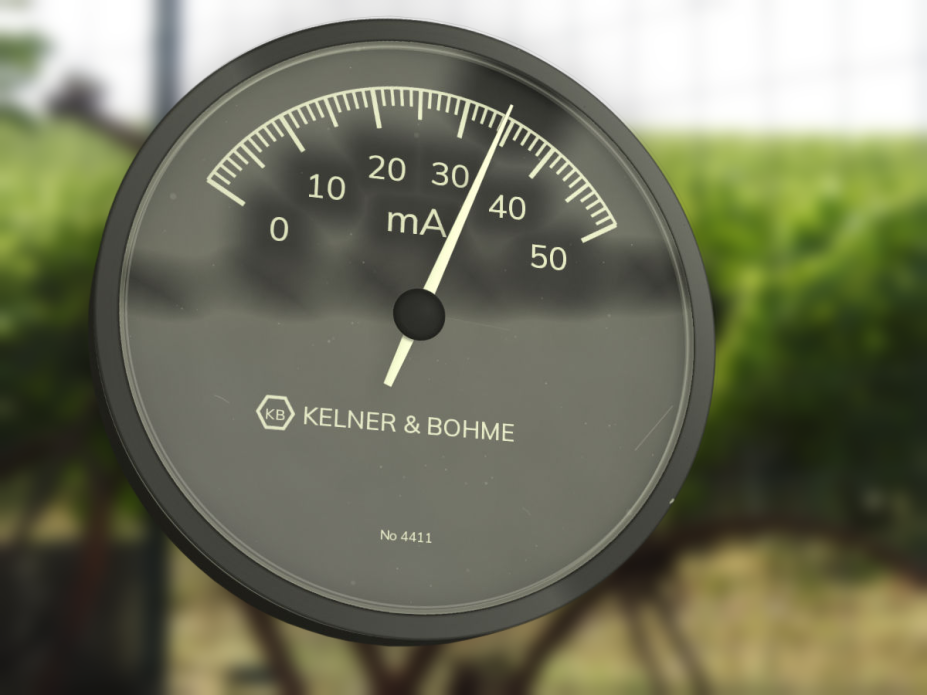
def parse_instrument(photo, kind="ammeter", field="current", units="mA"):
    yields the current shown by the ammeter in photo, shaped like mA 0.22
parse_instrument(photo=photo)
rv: mA 34
